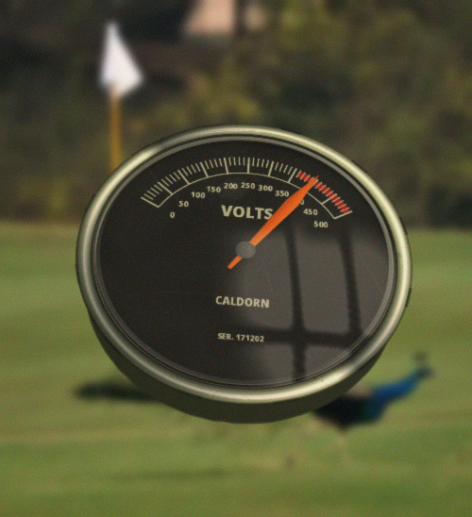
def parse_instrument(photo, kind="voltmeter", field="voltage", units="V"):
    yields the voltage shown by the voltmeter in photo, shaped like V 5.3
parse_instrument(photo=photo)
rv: V 400
